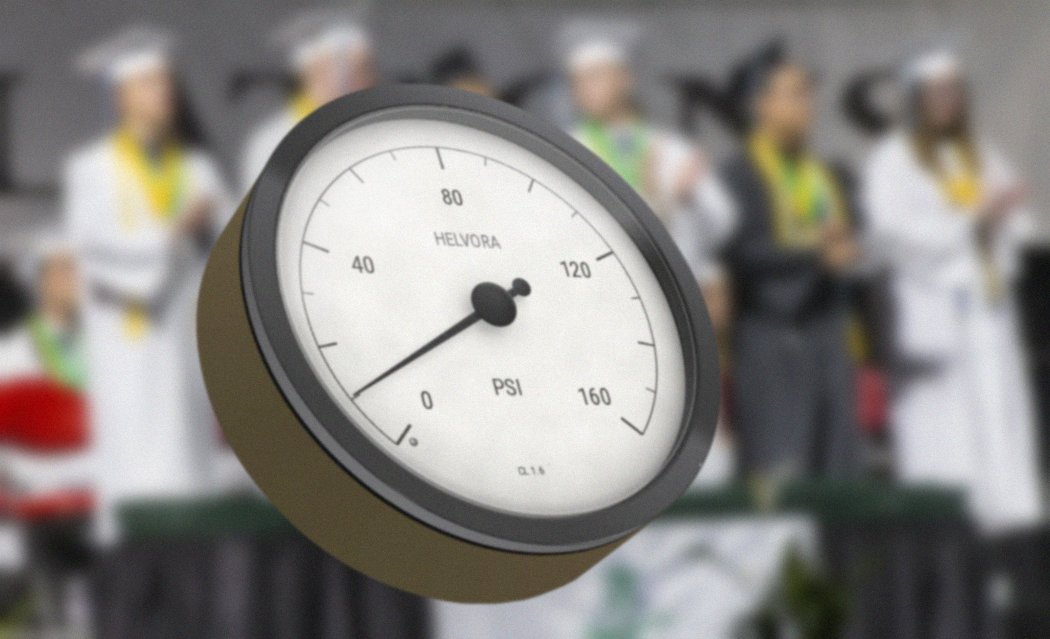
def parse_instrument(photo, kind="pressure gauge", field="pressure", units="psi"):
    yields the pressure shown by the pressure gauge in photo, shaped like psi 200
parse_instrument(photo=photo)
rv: psi 10
